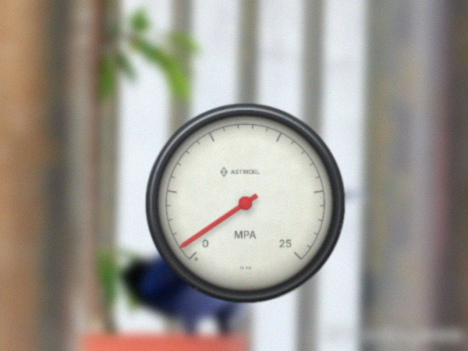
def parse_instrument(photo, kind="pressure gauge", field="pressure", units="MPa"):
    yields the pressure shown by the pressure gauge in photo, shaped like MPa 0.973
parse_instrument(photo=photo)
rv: MPa 1
